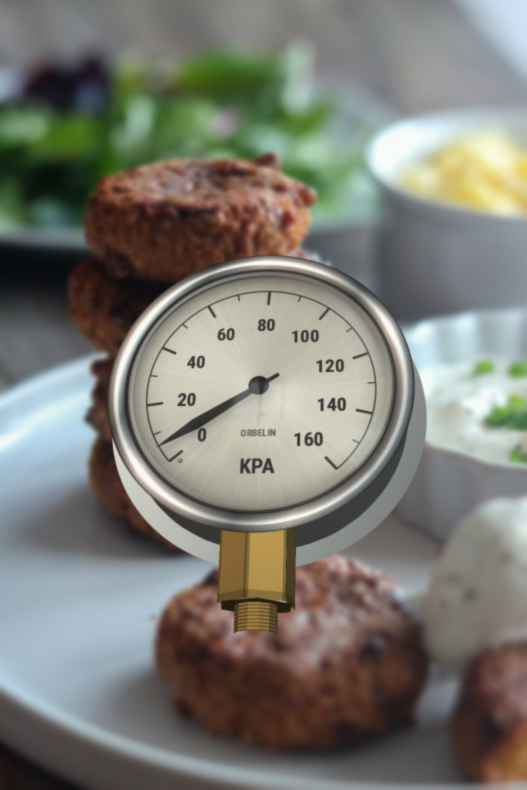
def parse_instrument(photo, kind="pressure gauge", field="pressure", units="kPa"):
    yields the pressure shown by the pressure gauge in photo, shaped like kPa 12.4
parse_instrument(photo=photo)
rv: kPa 5
